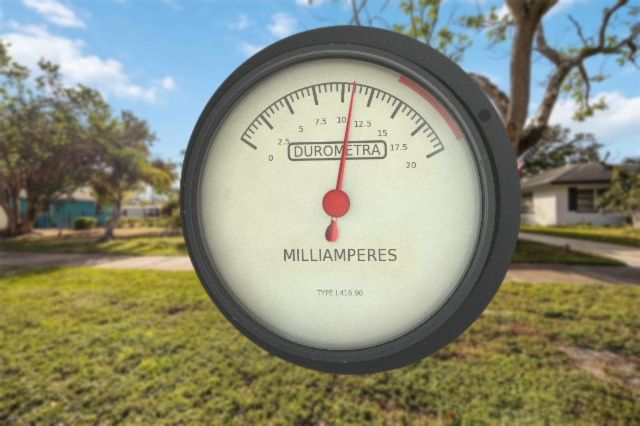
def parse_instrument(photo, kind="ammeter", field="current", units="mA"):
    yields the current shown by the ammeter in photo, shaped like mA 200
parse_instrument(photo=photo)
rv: mA 11
